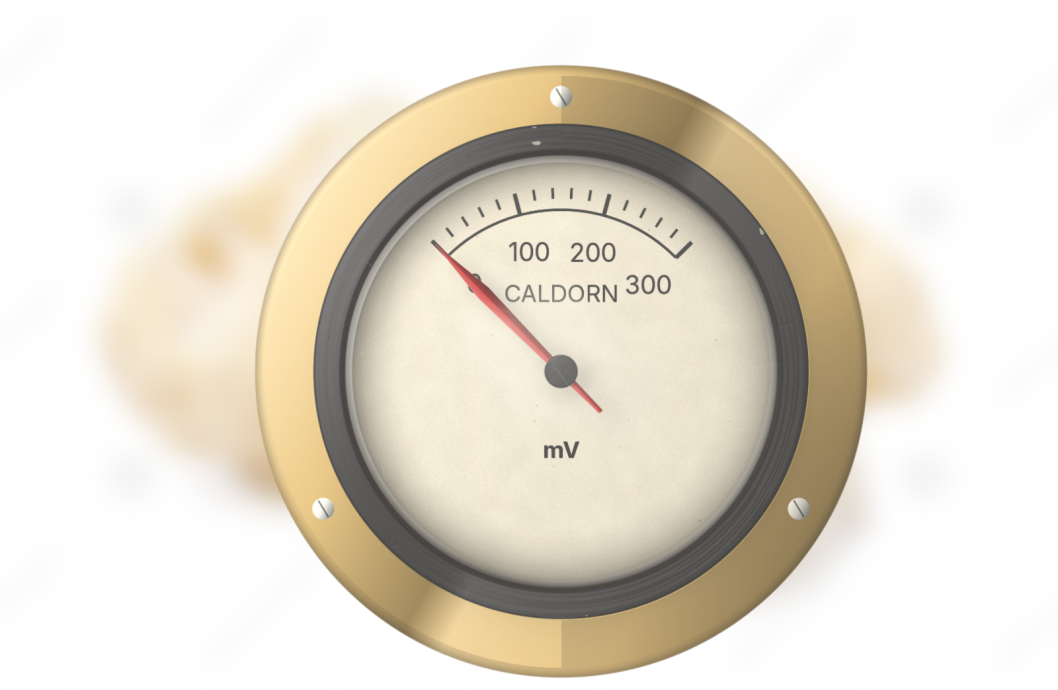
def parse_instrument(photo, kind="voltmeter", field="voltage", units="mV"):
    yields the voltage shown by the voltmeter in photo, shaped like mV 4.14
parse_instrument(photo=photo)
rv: mV 0
